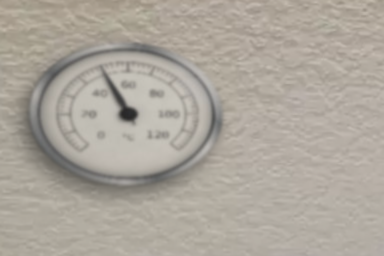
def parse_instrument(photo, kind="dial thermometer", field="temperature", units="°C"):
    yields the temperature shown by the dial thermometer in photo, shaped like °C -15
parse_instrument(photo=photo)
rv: °C 50
